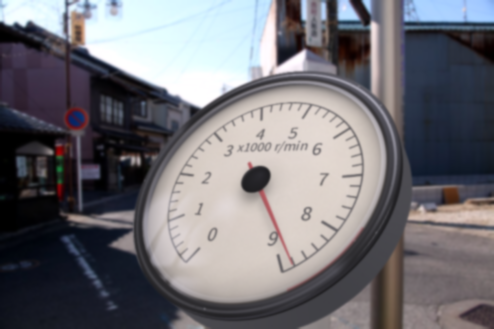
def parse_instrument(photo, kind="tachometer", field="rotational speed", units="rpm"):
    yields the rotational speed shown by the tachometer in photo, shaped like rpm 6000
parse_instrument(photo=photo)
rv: rpm 8800
